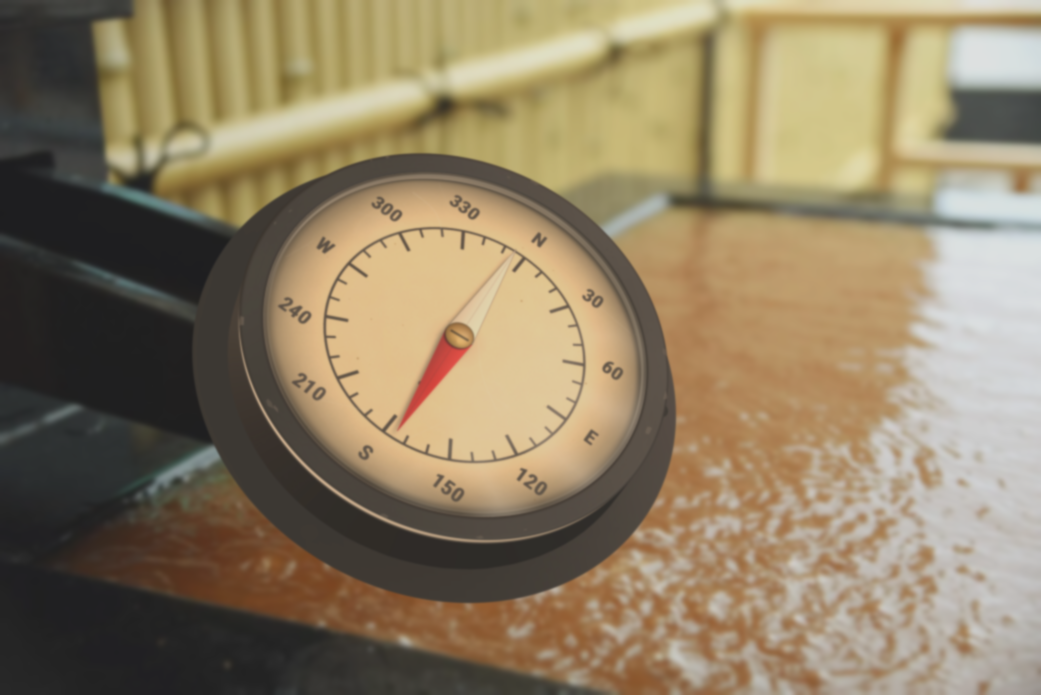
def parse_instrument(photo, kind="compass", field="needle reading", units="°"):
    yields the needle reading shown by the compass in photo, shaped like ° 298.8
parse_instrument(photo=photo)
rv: ° 175
